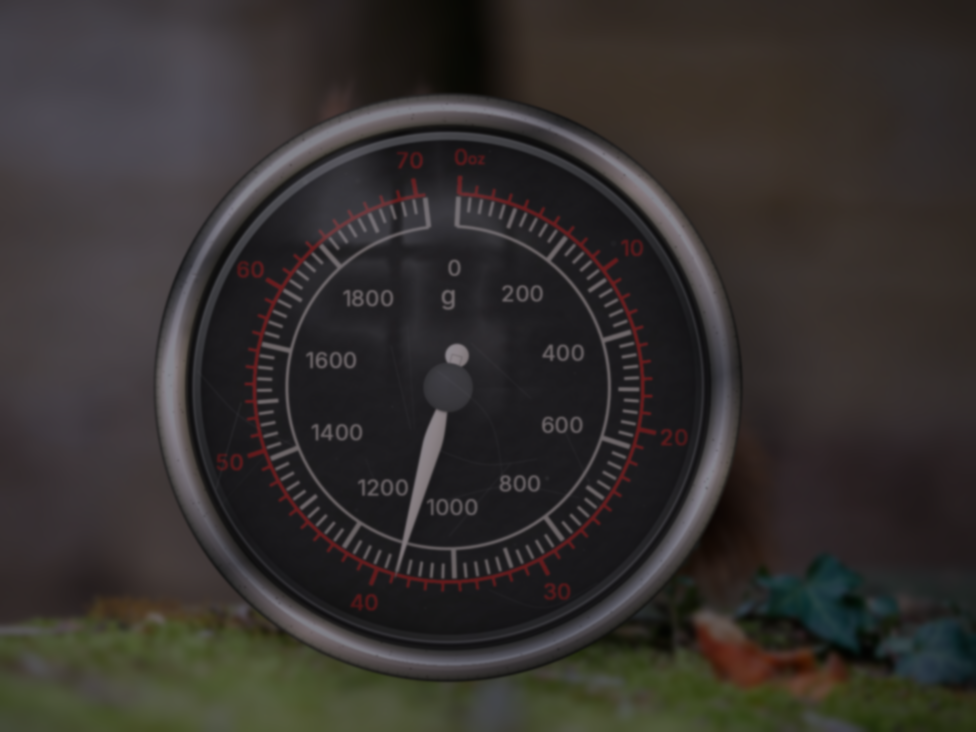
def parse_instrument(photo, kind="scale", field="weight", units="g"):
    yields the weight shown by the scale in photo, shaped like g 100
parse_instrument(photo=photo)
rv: g 1100
